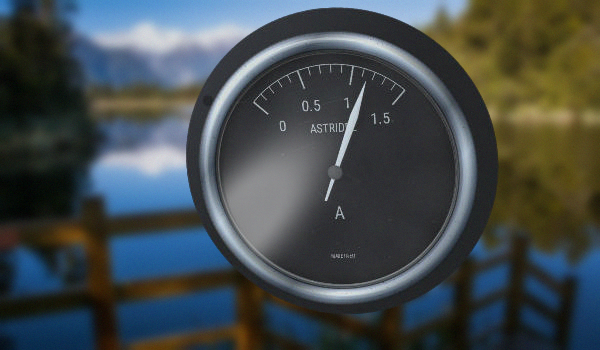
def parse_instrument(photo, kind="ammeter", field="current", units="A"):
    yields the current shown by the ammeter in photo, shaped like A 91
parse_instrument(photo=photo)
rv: A 1.15
